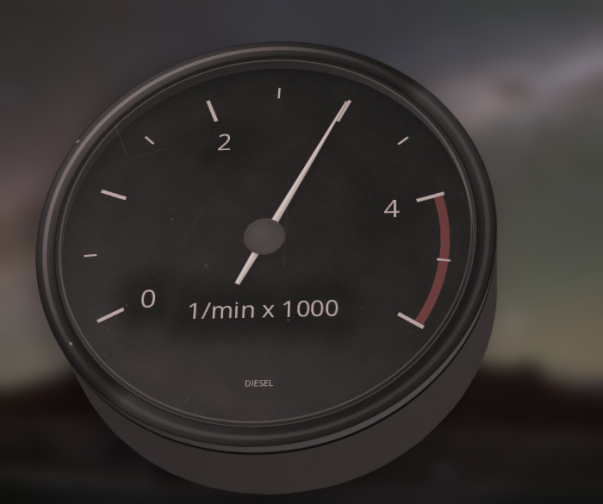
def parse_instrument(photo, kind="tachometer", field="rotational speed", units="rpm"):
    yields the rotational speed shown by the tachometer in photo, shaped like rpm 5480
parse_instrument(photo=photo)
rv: rpm 3000
